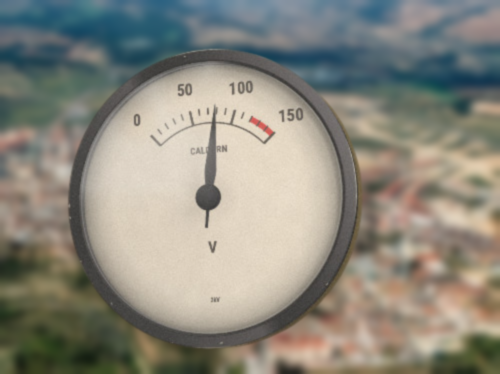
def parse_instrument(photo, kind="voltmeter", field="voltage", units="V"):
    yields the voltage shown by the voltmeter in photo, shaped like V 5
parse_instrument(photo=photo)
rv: V 80
